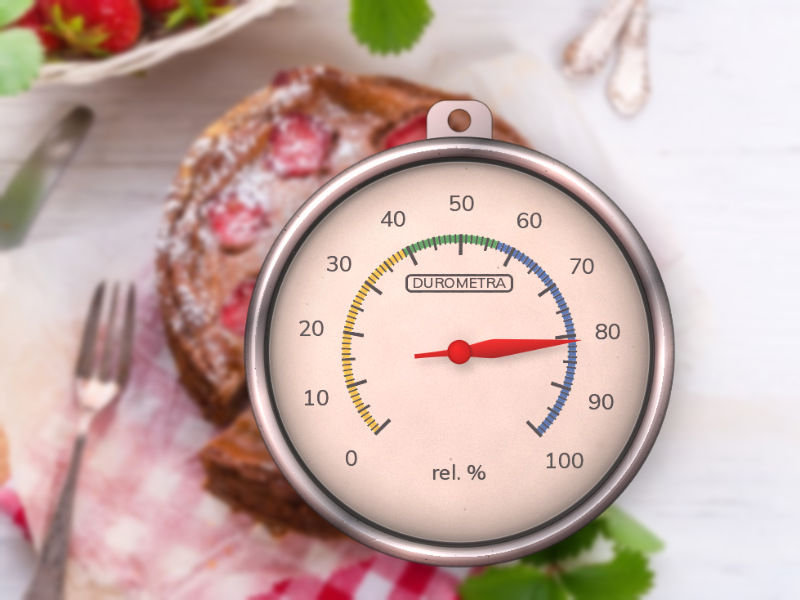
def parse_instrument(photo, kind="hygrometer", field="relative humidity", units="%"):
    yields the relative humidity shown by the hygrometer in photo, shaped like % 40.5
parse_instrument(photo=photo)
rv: % 81
